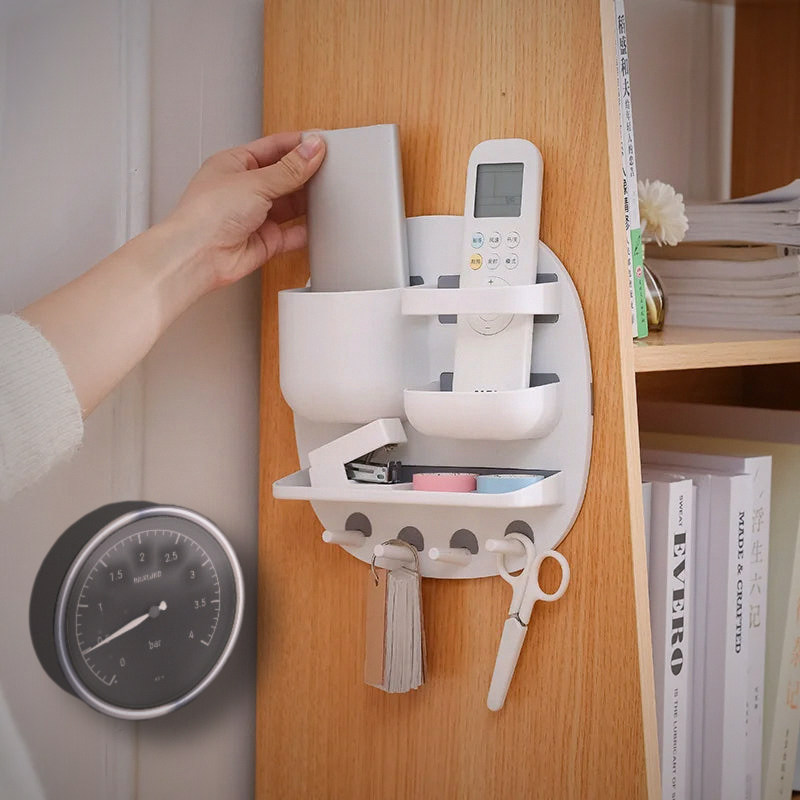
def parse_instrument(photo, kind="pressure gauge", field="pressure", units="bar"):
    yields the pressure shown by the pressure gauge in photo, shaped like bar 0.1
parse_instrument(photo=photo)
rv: bar 0.5
